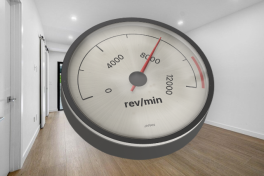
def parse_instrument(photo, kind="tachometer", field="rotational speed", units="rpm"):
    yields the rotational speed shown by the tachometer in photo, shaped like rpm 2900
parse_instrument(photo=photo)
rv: rpm 8000
